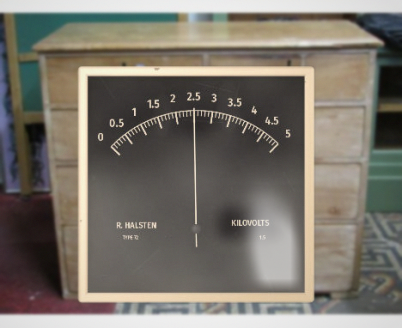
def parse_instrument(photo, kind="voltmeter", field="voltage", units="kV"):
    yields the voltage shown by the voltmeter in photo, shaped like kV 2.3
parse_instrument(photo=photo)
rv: kV 2.5
